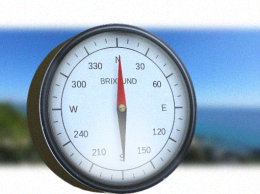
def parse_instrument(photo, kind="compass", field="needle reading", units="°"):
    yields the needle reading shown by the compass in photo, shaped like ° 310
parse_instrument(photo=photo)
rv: ° 0
